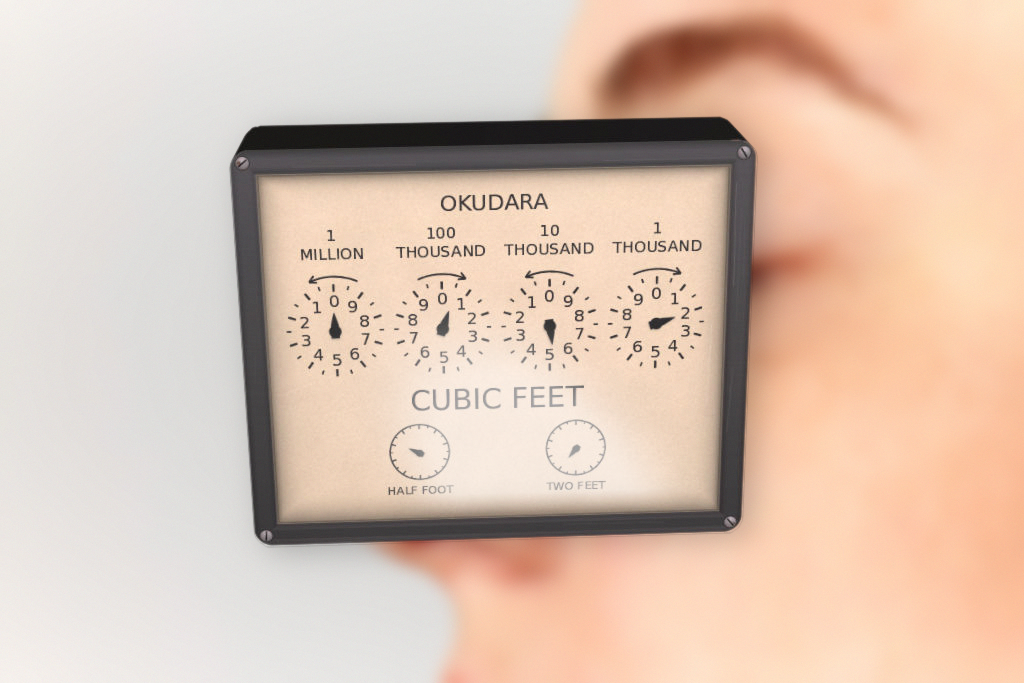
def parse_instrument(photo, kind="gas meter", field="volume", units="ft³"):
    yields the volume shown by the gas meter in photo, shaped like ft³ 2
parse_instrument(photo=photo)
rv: ft³ 5200
